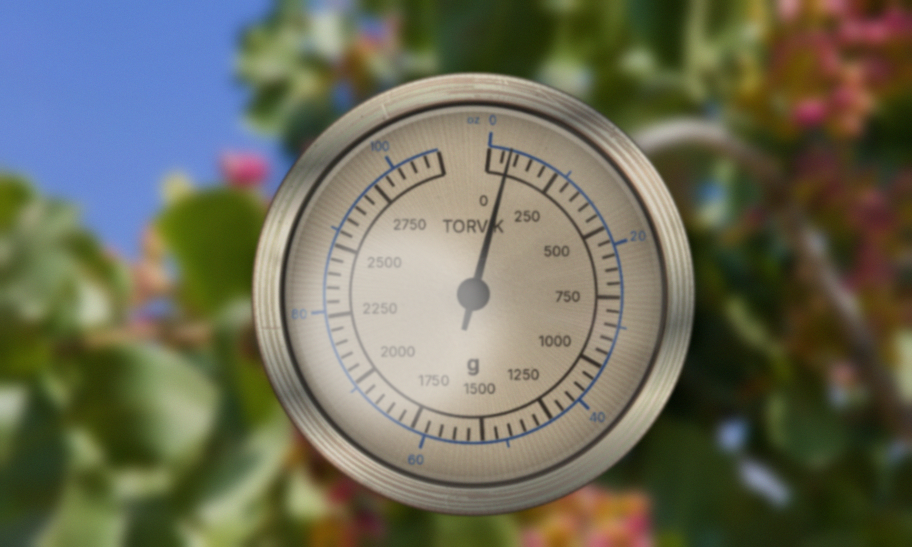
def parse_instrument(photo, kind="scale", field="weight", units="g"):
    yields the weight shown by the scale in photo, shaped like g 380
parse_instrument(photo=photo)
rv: g 75
